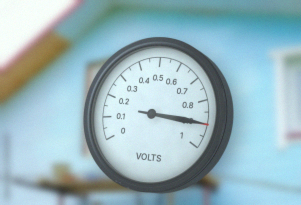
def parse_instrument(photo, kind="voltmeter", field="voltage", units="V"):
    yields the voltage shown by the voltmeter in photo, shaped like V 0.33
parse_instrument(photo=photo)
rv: V 0.9
